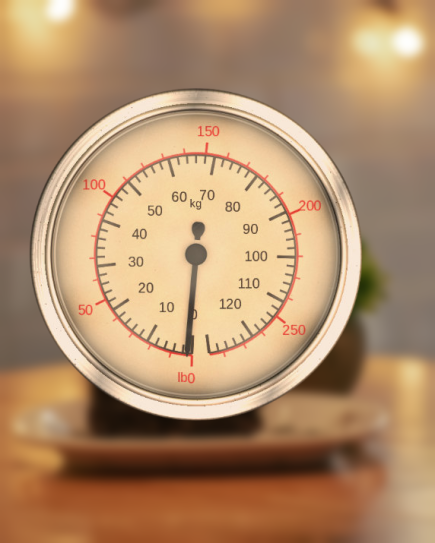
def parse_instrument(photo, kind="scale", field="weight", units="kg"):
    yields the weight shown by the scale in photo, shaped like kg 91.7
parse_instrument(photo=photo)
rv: kg 1
